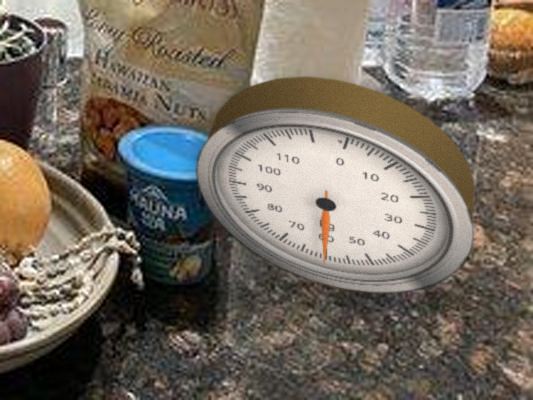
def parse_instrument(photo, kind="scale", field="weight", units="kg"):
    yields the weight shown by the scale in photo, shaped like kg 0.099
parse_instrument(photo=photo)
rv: kg 60
